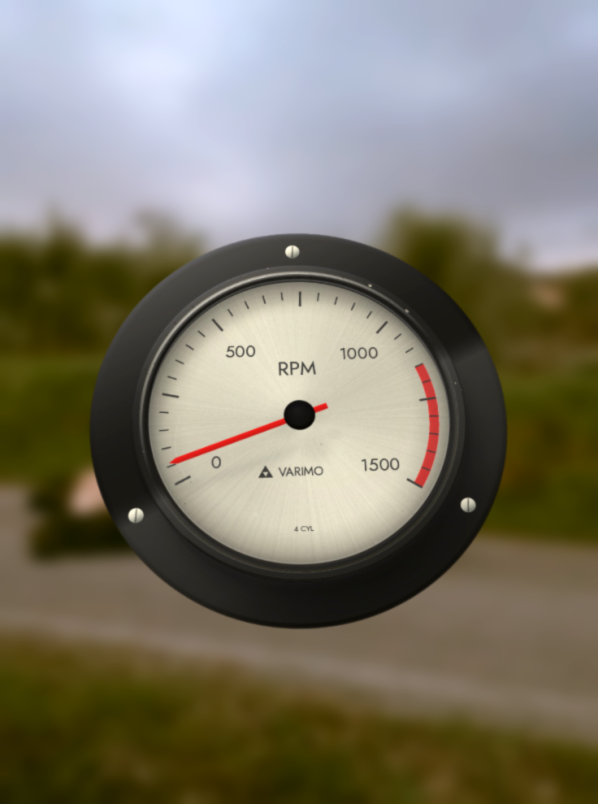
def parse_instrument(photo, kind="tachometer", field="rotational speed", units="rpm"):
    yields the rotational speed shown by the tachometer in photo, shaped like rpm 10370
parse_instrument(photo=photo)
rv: rpm 50
